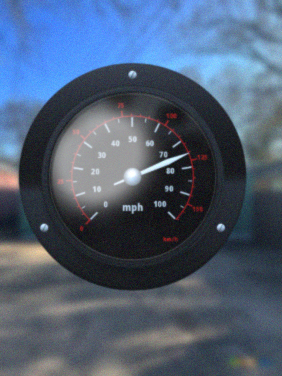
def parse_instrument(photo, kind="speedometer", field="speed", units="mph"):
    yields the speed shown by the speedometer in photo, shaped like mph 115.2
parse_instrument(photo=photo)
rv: mph 75
